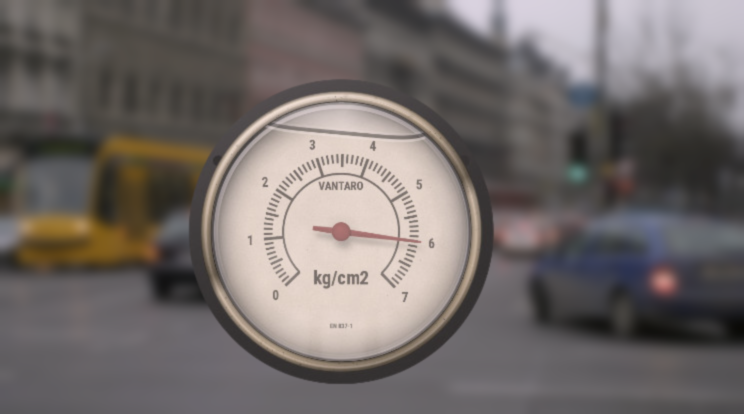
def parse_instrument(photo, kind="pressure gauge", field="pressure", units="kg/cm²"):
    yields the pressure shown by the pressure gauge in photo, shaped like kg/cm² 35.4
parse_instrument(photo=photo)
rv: kg/cm² 6
